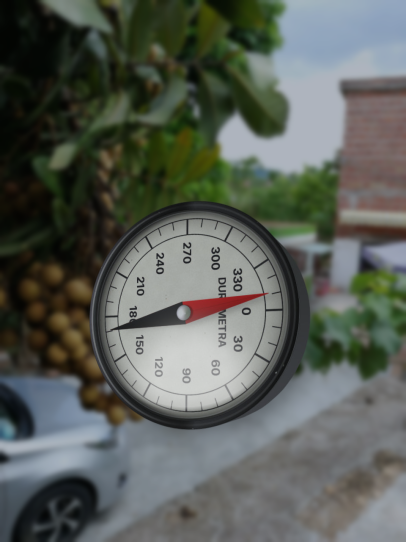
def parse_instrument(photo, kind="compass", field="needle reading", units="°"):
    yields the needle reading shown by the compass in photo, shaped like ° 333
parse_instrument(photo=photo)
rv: ° 350
